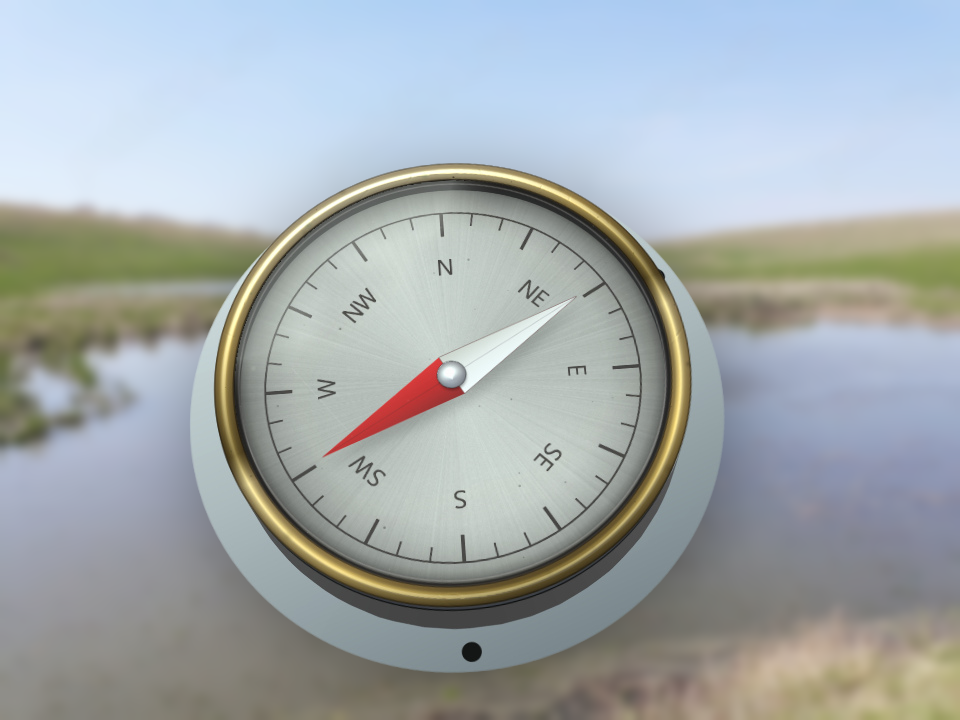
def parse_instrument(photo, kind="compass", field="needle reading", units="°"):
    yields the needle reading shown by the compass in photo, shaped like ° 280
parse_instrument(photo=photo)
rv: ° 240
